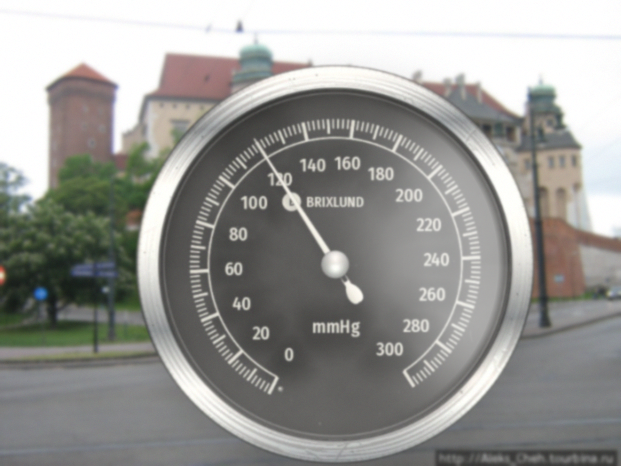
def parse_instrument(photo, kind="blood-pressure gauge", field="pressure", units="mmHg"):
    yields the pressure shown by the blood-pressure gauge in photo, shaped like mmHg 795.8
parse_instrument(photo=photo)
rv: mmHg 120
